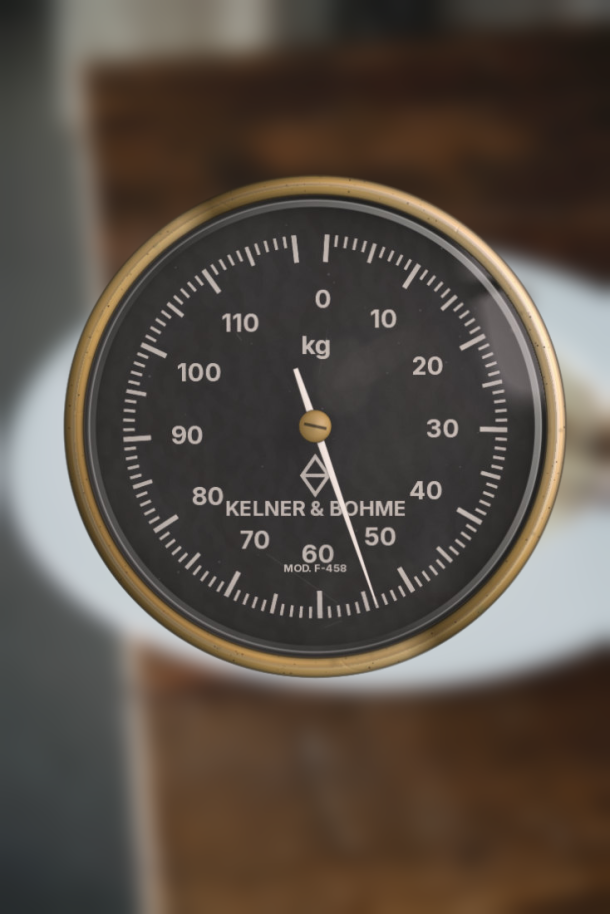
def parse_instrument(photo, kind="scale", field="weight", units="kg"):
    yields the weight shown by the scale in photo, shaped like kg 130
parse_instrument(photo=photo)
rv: kg 54
